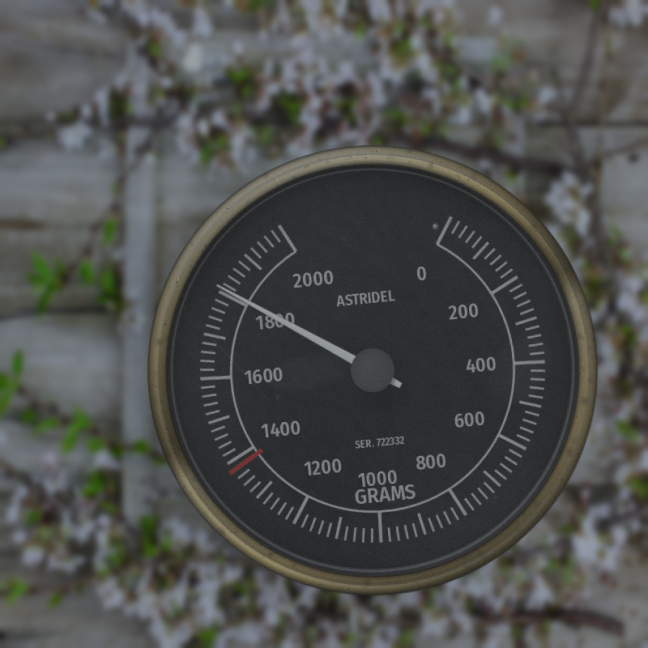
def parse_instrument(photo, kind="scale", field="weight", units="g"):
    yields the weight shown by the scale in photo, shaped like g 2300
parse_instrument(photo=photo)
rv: g 1810
